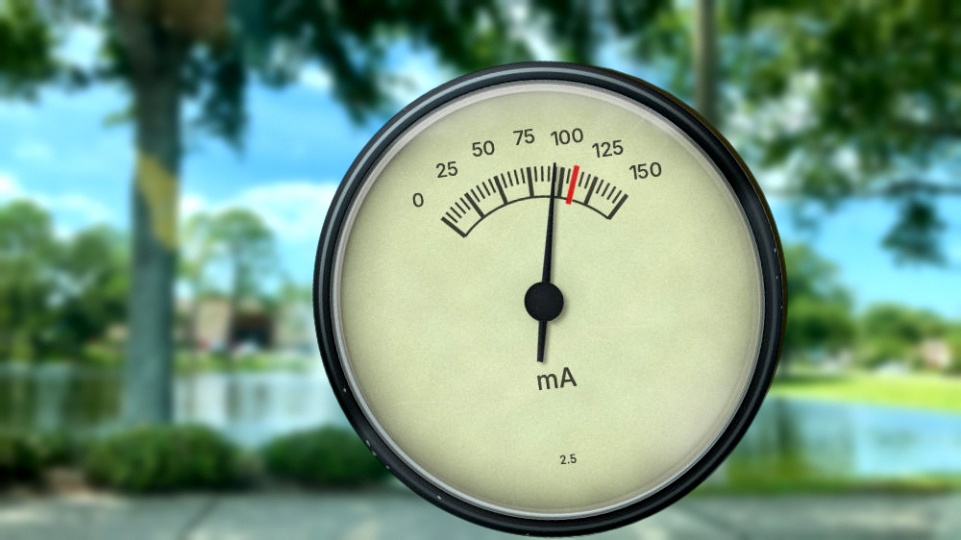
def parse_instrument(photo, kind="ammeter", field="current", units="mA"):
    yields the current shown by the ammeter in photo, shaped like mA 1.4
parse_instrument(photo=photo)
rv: mA 95
